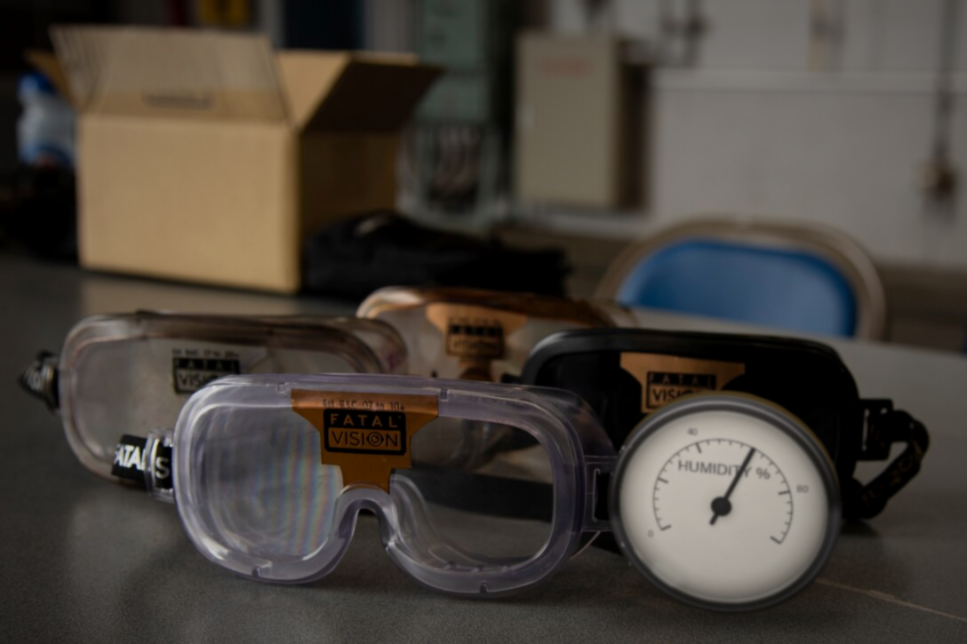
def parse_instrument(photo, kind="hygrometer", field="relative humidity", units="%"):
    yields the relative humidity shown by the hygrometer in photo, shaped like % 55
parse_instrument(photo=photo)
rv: % 60
